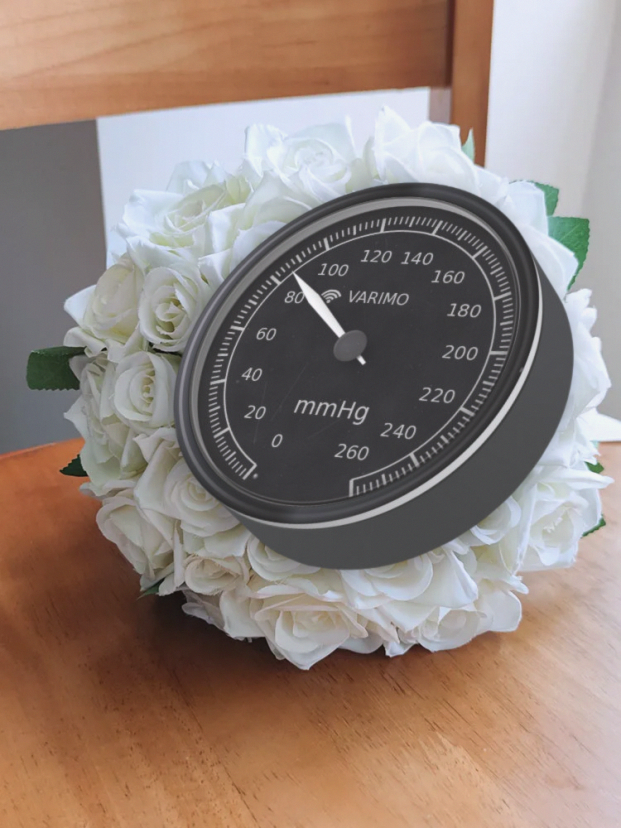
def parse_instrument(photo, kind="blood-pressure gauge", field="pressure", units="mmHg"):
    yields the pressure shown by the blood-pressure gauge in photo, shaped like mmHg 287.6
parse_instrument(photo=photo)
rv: mmHg 86
